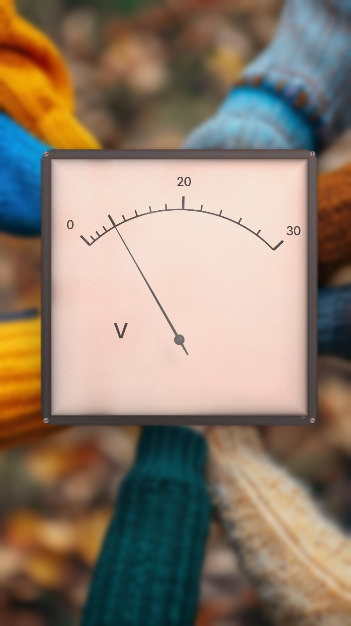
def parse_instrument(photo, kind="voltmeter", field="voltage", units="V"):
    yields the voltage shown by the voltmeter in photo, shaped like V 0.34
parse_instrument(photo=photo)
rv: V 10
